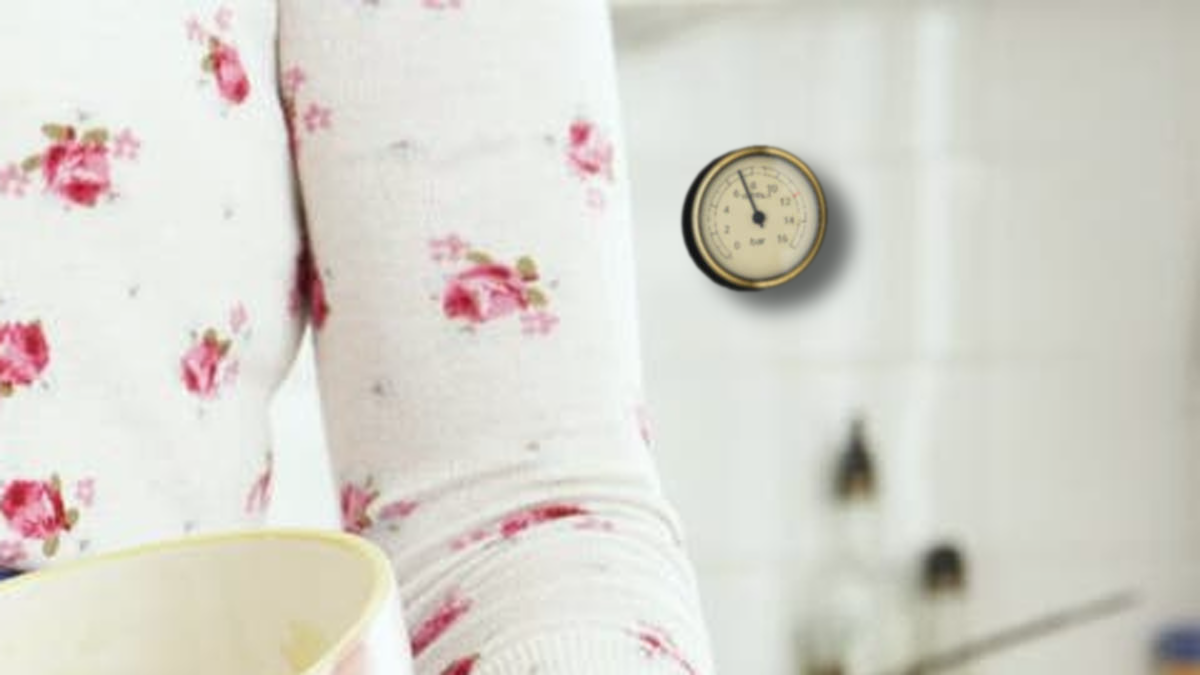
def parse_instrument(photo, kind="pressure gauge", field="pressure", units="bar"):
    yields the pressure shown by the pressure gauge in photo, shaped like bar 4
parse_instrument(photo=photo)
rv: bar 7
